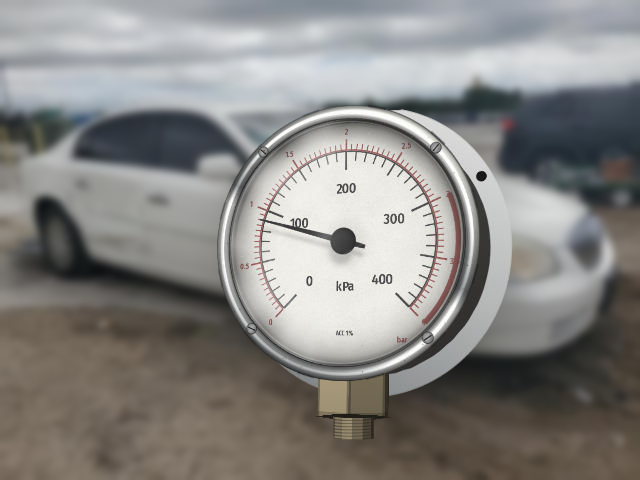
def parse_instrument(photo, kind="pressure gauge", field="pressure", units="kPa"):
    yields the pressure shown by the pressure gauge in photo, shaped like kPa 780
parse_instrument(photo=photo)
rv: kPa 90
